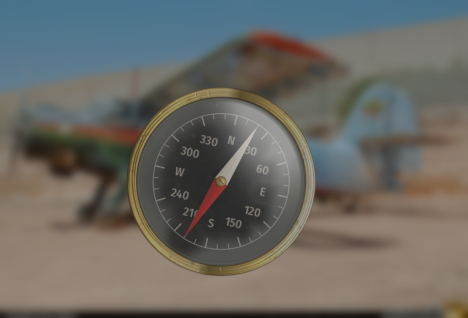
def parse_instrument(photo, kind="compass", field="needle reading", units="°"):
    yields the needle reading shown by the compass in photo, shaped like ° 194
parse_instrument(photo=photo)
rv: ° 200
